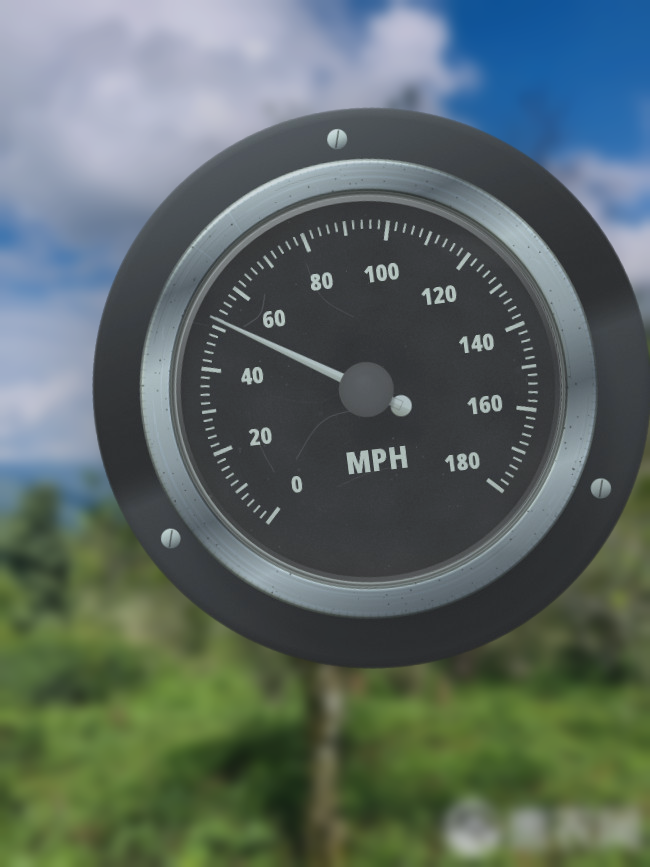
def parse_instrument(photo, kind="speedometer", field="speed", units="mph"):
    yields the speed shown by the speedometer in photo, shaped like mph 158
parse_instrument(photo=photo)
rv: mph 52
